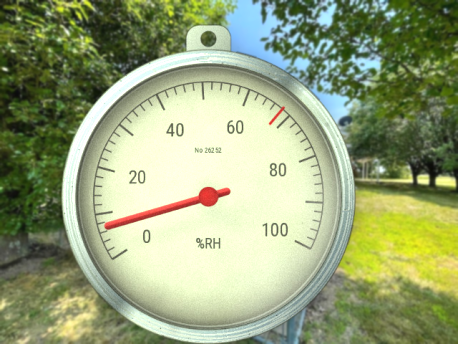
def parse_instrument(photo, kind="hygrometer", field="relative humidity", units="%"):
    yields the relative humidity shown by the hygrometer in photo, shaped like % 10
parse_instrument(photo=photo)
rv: % 7
